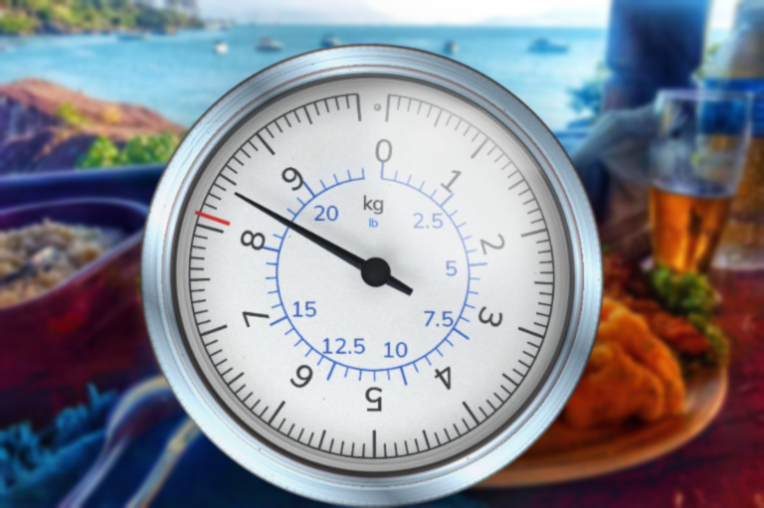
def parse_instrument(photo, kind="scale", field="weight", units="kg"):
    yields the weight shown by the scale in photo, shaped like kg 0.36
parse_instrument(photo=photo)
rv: kg 8.4
